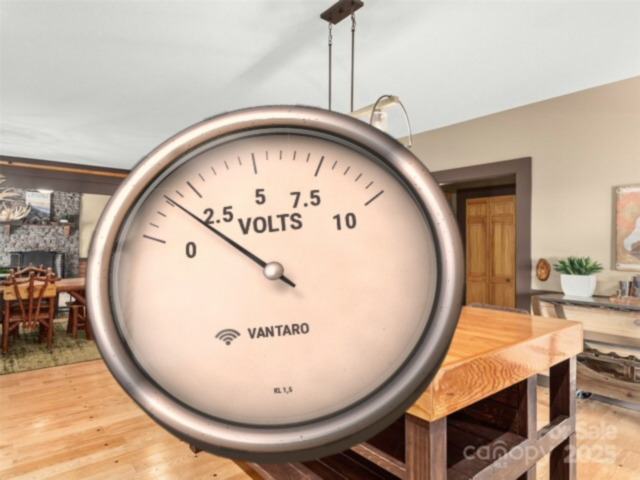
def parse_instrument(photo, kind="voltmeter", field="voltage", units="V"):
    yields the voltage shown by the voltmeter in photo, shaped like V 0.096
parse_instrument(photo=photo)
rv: V 1.5
